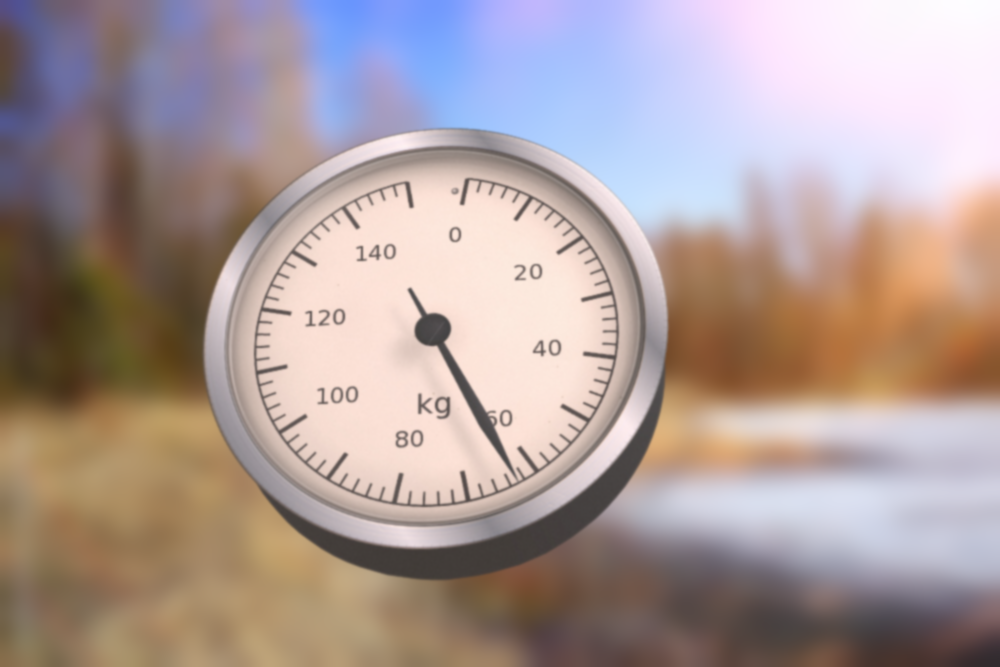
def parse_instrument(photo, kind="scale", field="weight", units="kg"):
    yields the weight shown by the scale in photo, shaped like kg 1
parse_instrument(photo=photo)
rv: kg 63
